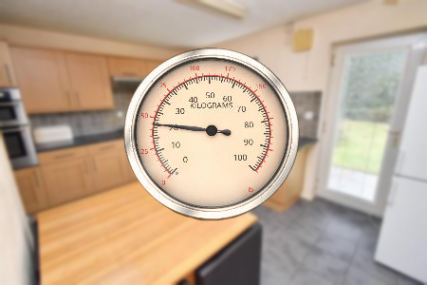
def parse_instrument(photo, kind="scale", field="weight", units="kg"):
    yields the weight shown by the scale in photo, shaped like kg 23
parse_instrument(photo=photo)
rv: kg 20
